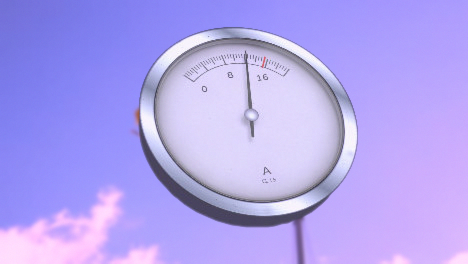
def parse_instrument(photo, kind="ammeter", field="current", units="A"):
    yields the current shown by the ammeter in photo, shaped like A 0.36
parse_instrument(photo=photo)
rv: A 12
